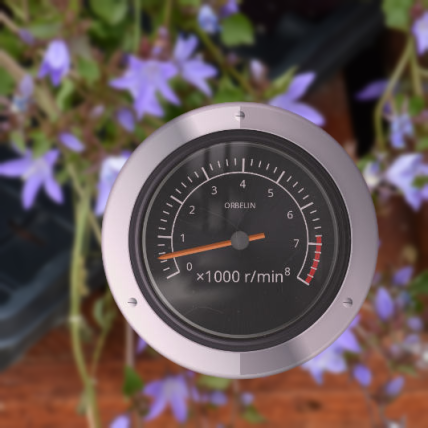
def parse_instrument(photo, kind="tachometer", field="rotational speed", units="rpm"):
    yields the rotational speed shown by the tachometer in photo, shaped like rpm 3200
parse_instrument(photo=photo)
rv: rpm 500
